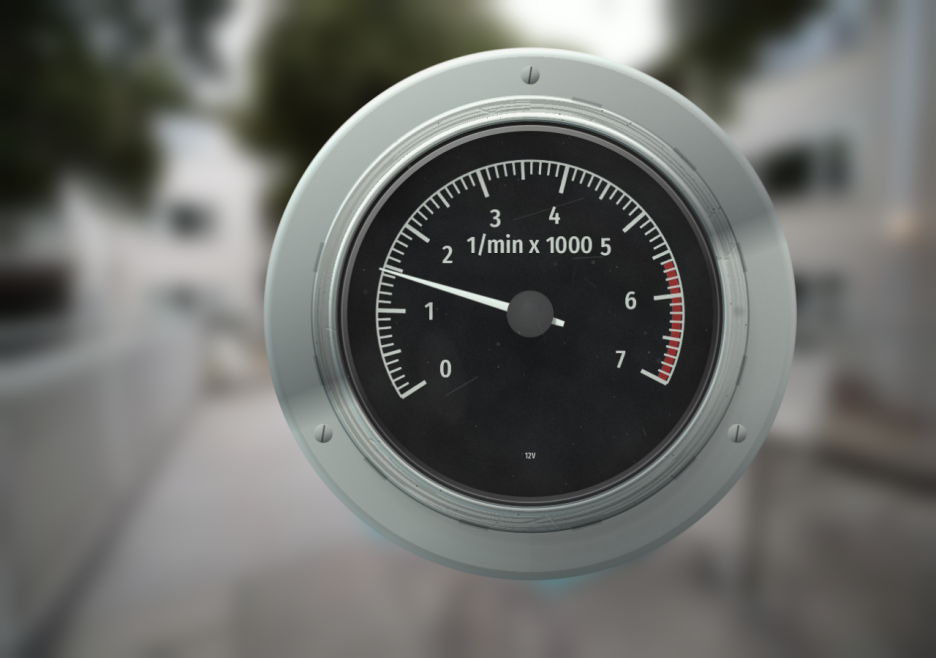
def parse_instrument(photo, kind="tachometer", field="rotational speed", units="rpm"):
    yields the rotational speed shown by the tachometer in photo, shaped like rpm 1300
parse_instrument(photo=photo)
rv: rpm 1450
